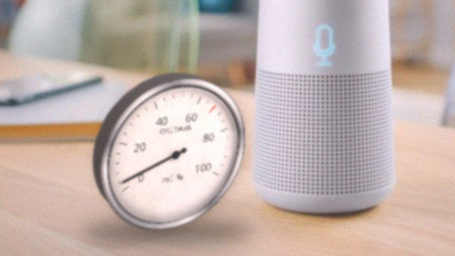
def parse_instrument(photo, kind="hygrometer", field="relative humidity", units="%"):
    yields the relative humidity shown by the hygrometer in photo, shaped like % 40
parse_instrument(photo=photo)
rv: % 4
